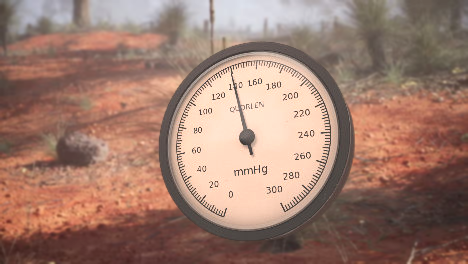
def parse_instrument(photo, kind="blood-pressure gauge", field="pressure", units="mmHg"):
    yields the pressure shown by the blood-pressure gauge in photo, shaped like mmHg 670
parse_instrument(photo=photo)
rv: mmHg 140
